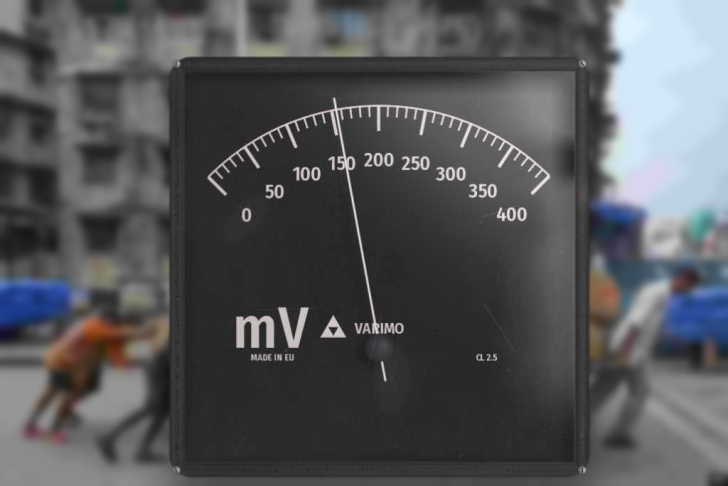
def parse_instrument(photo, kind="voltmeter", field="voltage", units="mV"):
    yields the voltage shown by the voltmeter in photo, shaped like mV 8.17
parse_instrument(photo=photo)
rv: mV 155
